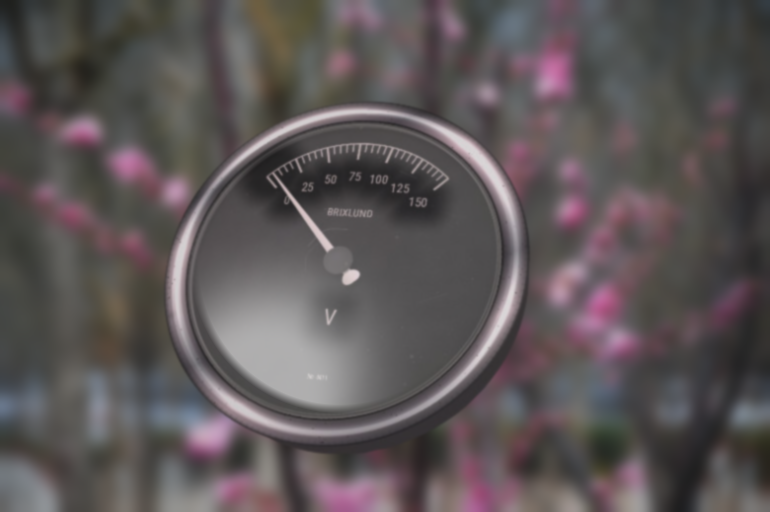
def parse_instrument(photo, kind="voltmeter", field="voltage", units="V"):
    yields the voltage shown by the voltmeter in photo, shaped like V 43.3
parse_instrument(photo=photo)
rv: V 5
